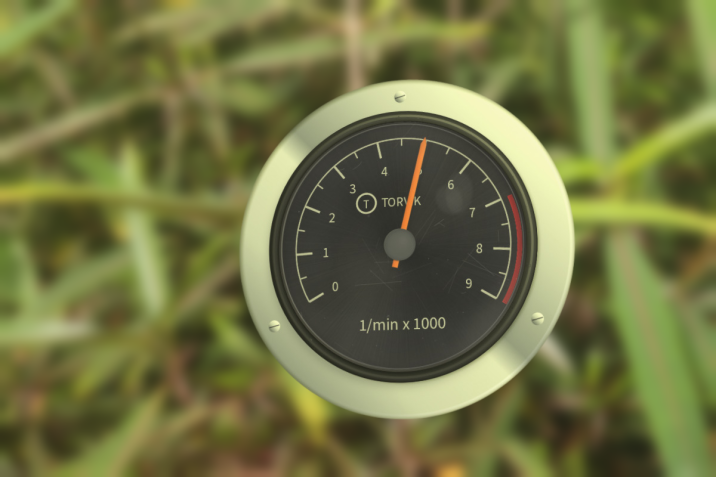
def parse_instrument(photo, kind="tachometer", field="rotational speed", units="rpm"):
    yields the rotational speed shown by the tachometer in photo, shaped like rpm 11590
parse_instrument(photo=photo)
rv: rpm 5000
